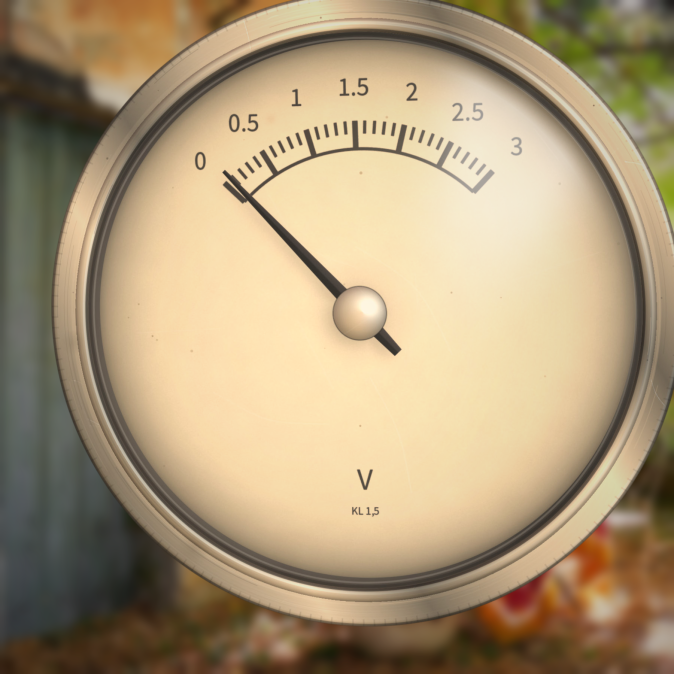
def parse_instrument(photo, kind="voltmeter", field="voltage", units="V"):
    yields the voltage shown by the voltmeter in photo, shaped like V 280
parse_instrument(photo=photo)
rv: V 0.1
